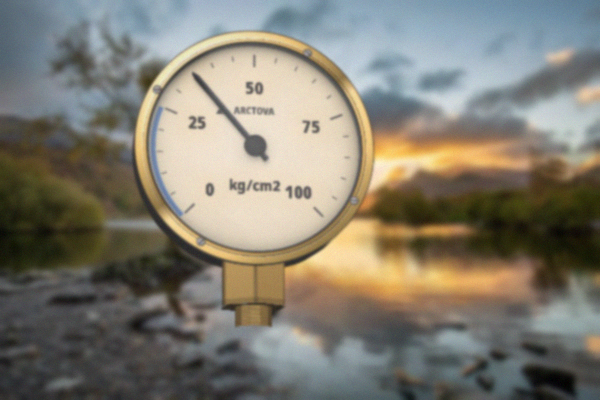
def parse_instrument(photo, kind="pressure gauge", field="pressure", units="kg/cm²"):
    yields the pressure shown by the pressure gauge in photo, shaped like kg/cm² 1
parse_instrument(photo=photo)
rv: kg/cm² 35
